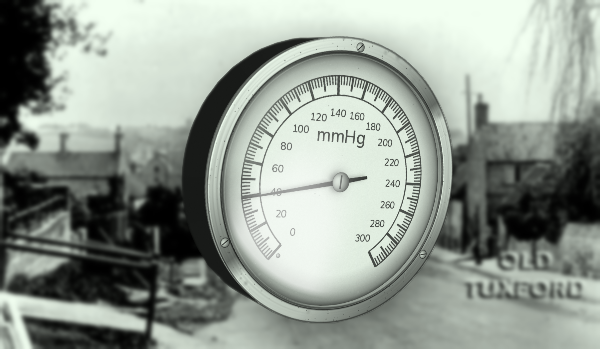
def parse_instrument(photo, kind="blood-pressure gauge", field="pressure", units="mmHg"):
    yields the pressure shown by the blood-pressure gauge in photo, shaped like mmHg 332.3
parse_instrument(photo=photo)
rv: mmHg 40
